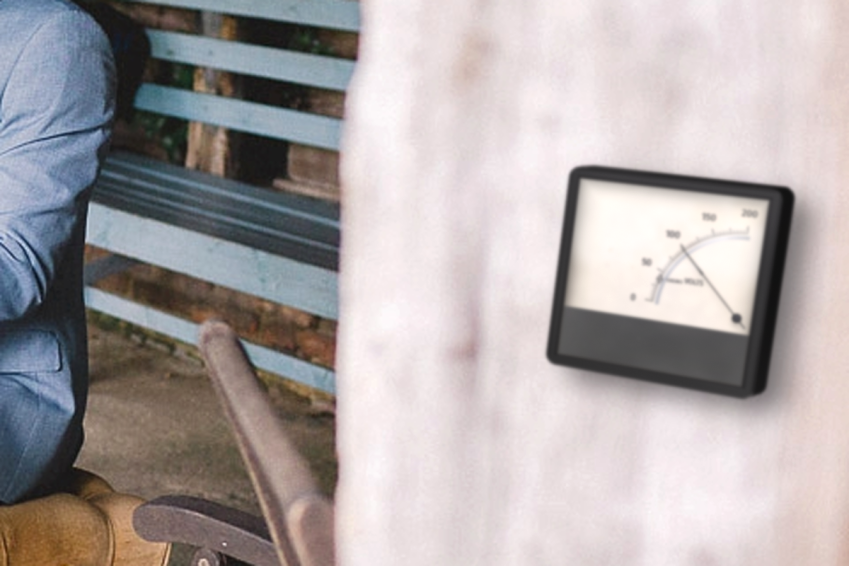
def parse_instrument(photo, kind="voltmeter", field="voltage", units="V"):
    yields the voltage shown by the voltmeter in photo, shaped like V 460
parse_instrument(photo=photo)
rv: V 100
